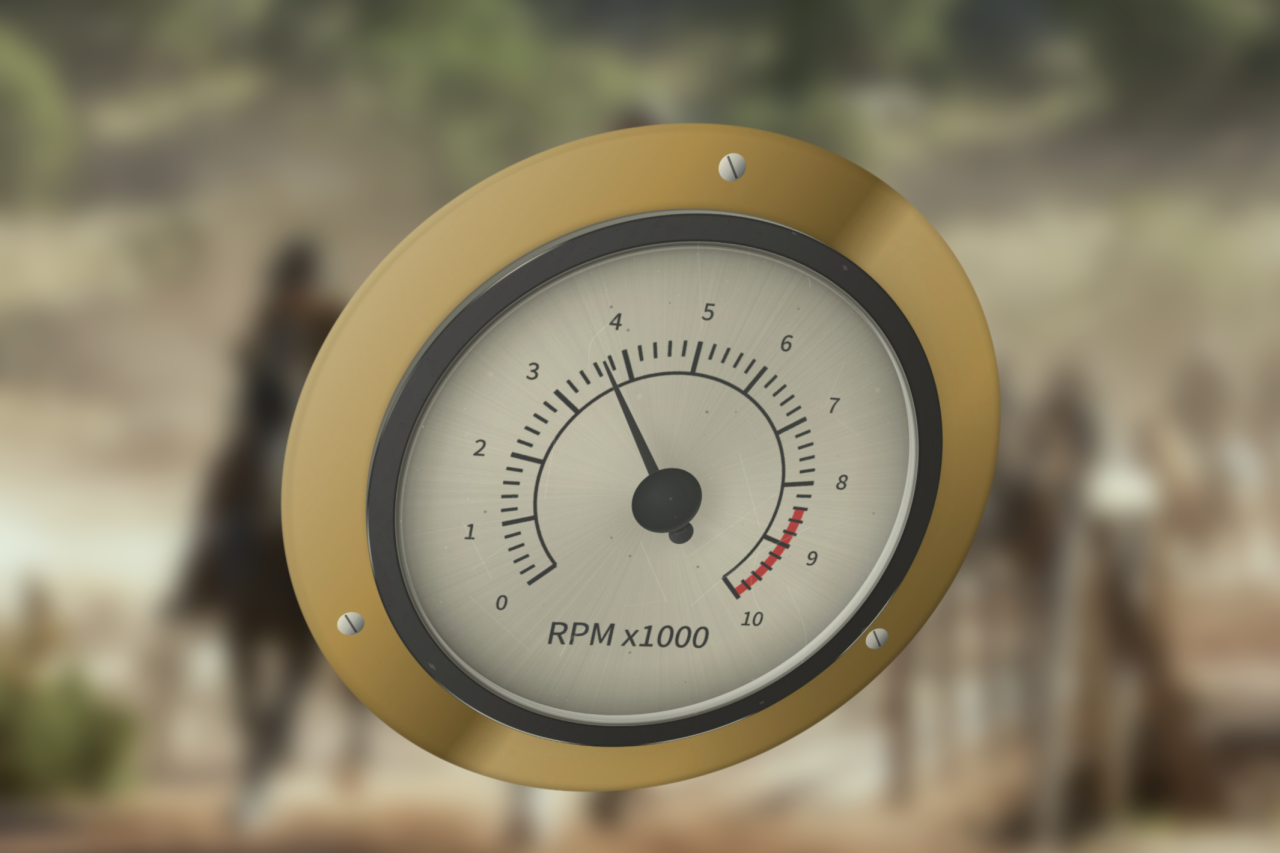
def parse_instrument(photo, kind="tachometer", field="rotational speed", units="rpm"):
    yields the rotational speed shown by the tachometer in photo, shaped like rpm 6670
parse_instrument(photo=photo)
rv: rpm 3700
